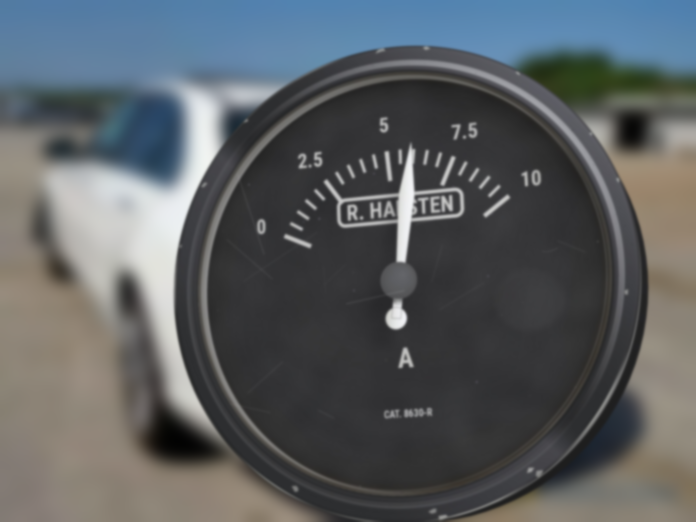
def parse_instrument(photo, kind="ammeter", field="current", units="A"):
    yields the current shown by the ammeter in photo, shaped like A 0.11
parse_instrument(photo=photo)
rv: A 6
